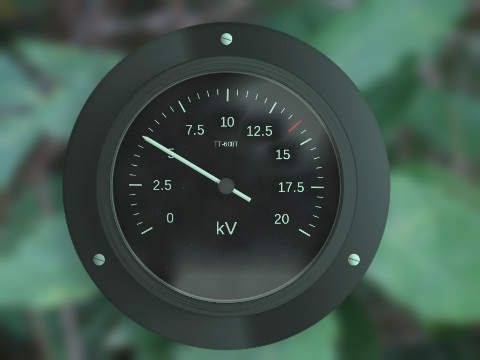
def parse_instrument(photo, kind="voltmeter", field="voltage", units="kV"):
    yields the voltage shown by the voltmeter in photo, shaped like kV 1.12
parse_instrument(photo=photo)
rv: kV 5
